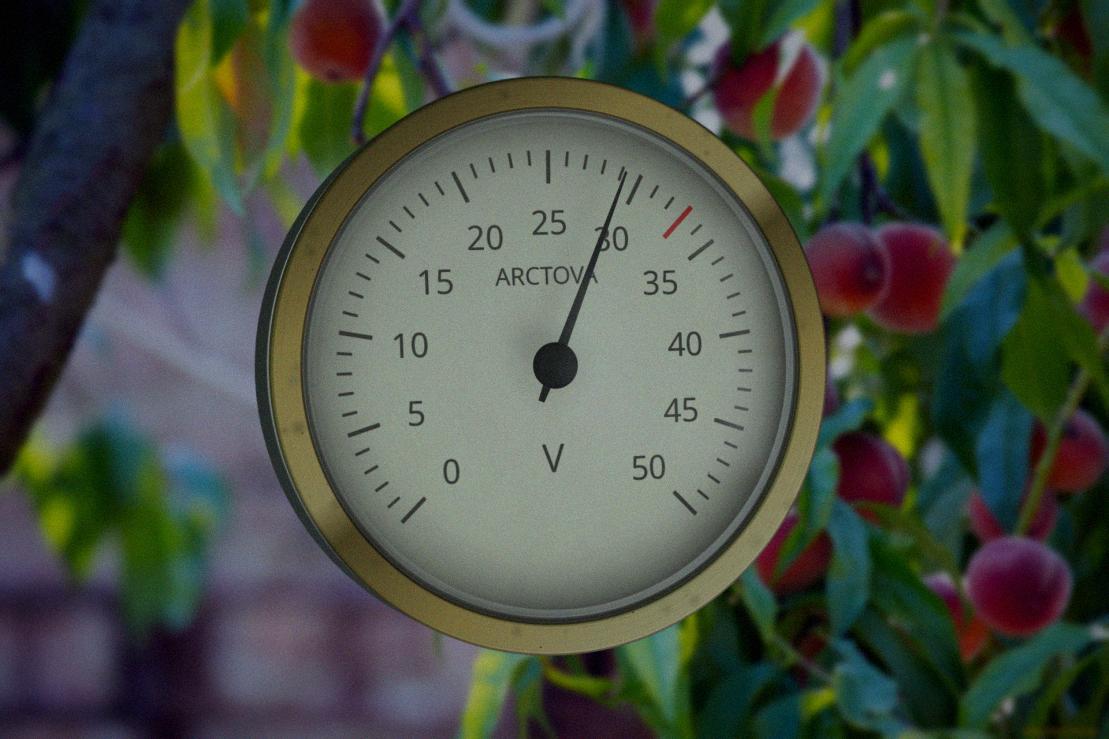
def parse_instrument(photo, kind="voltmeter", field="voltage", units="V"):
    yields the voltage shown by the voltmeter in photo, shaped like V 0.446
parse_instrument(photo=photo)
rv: V 29
